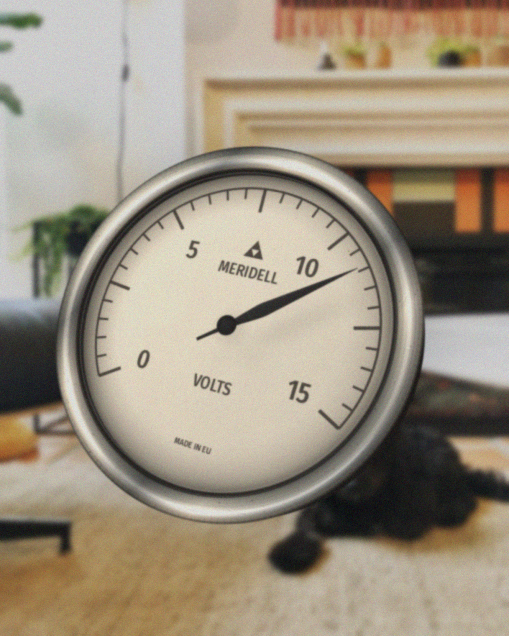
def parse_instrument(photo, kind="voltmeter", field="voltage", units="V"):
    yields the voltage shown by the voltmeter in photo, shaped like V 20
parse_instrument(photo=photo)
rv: V 11
